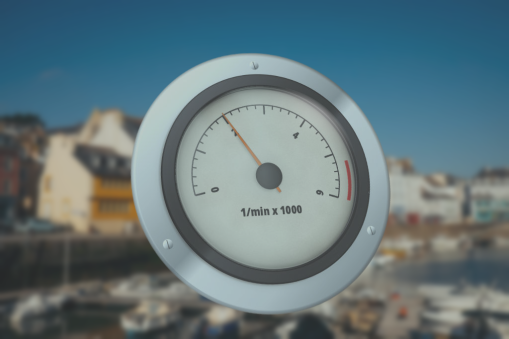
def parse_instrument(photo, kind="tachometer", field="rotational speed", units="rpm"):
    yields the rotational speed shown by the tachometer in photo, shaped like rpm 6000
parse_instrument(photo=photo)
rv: rpm 2000
